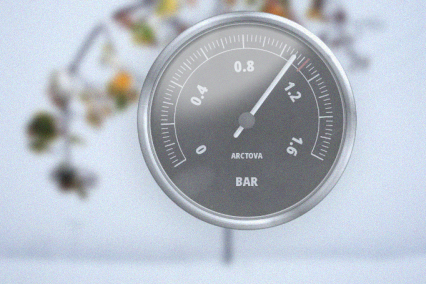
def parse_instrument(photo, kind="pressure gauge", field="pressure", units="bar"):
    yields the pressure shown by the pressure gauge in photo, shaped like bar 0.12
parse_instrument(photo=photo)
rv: bar 1.06
